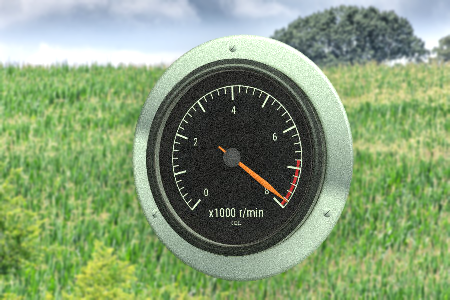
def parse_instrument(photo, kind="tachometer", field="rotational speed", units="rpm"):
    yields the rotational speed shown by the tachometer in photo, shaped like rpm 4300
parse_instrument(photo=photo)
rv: rpm 7800
